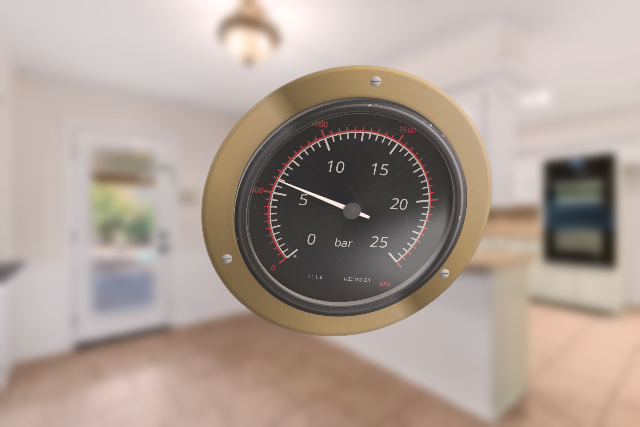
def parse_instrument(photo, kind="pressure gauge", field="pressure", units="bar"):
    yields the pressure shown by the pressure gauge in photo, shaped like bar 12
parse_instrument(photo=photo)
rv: bar 6
